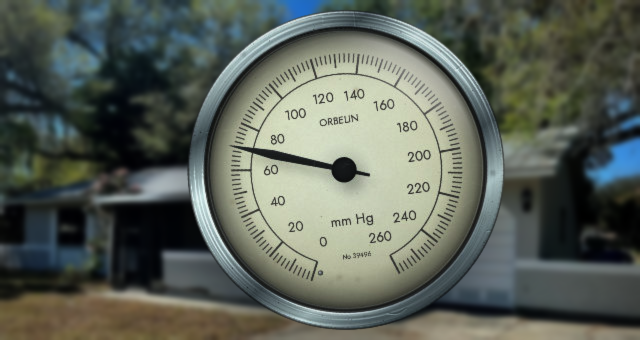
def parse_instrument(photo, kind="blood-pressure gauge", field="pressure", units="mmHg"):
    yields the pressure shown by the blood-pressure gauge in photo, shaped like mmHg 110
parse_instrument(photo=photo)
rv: mmHg 70
